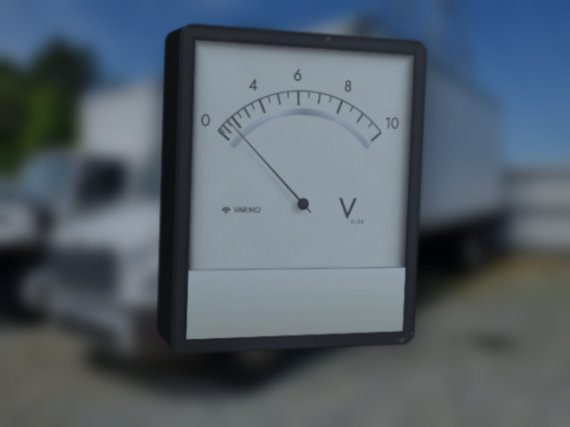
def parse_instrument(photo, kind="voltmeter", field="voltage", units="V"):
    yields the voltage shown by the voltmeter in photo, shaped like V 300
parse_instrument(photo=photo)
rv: V 1.5
